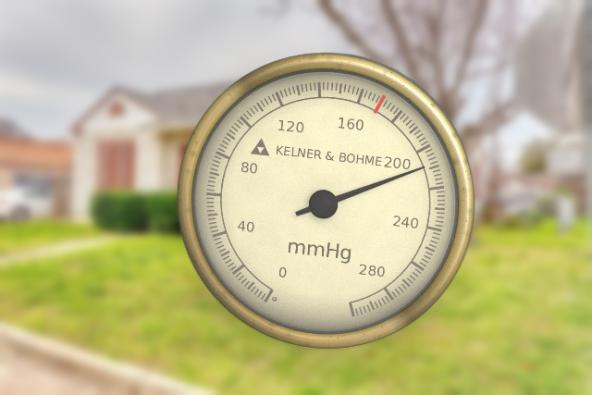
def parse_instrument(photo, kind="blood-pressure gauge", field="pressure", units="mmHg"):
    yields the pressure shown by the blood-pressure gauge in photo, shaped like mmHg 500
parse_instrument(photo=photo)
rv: mmHg 208
